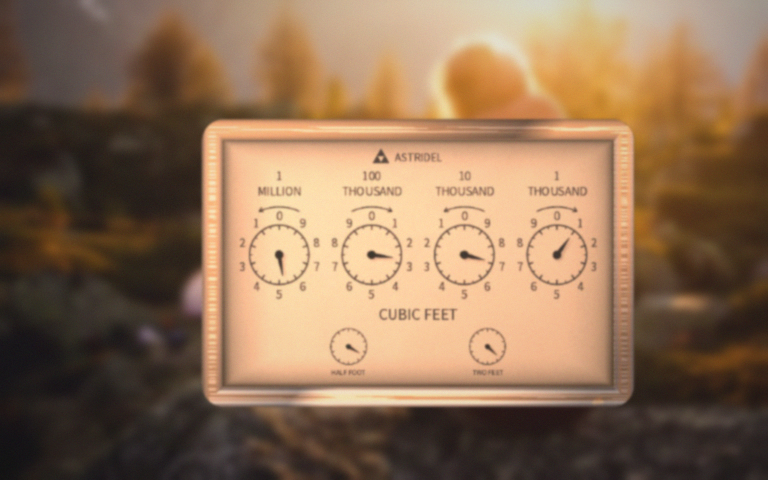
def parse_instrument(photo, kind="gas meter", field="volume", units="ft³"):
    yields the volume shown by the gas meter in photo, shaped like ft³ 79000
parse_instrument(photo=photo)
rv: ft³ 527100
